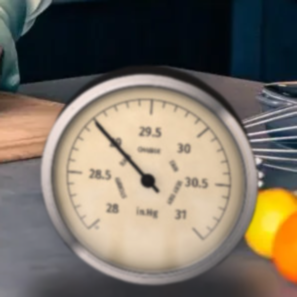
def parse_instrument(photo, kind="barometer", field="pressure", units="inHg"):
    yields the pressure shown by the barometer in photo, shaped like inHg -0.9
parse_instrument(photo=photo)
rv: inHg 29
